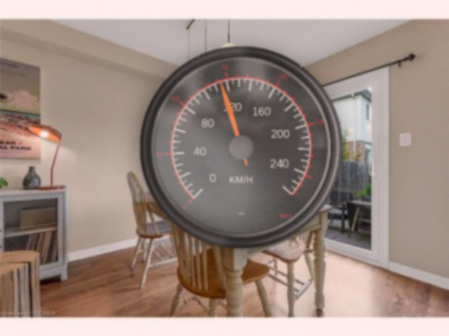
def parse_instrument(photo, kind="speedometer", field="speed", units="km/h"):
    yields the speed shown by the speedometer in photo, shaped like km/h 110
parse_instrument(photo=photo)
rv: km/h 115
